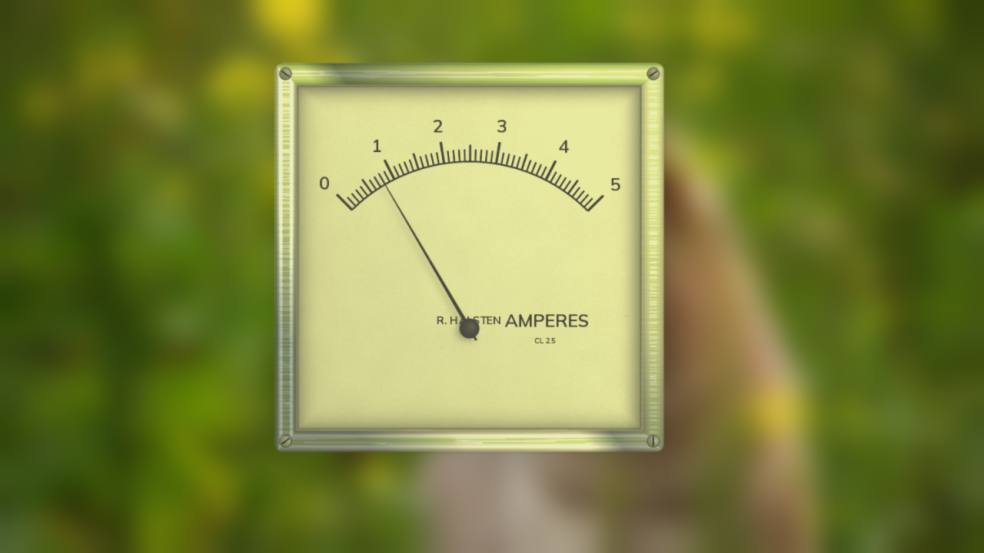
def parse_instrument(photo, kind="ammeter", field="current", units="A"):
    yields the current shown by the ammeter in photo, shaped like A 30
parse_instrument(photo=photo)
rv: A 0.8
